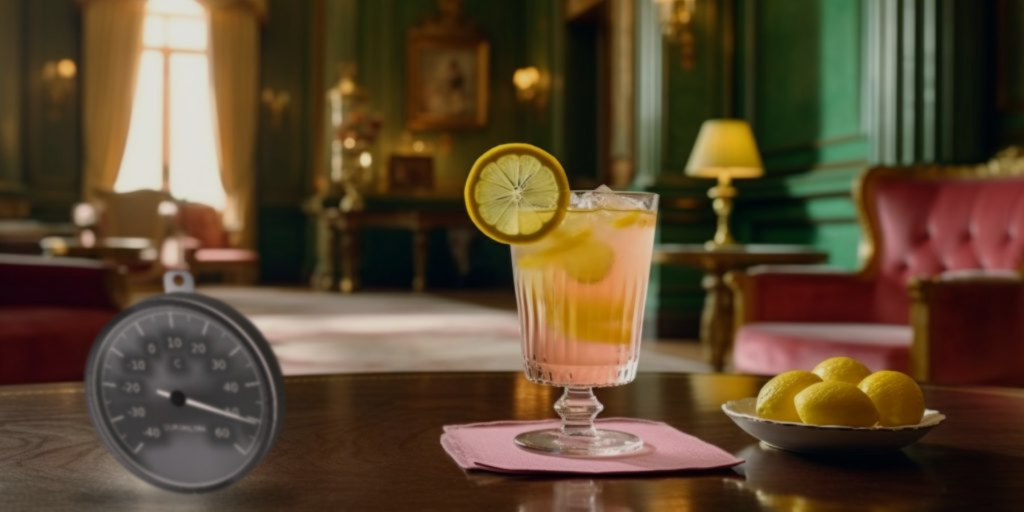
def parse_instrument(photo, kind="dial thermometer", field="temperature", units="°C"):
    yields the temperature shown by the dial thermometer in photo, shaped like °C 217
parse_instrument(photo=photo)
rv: °C 50
